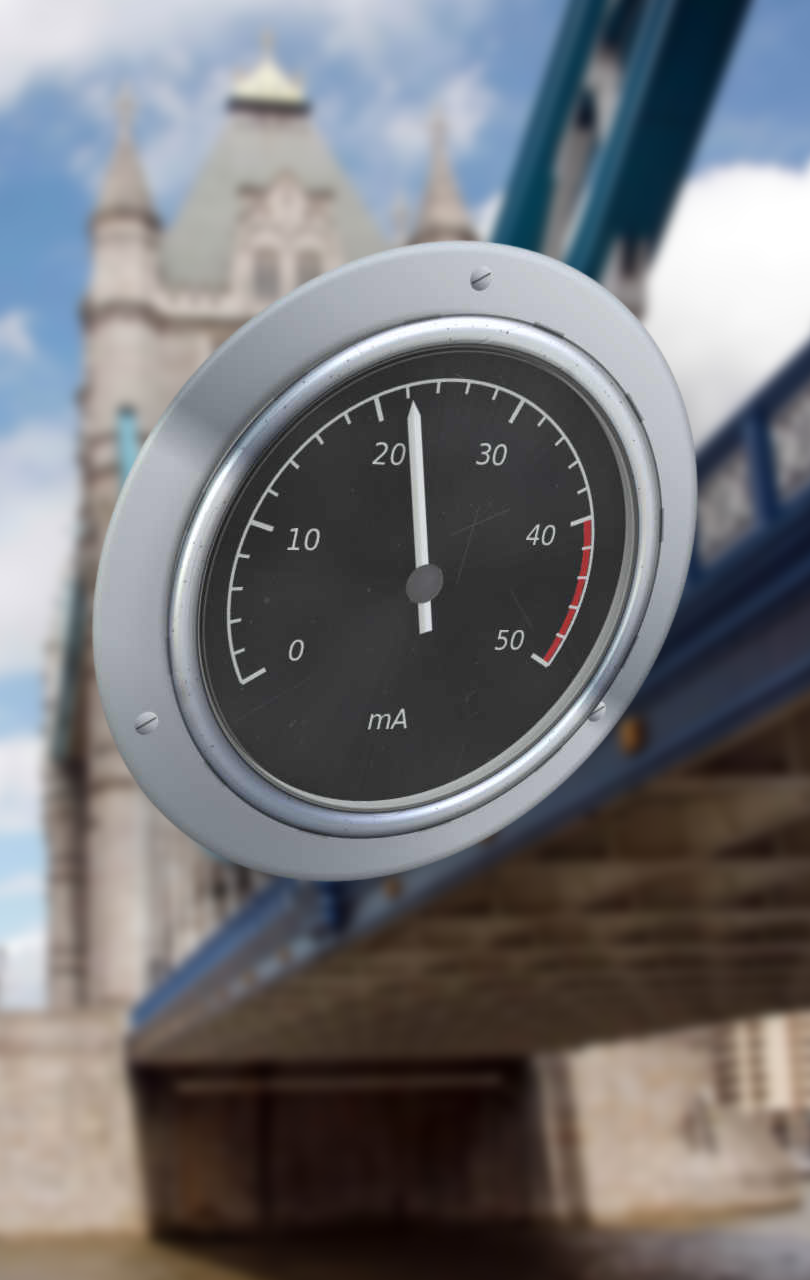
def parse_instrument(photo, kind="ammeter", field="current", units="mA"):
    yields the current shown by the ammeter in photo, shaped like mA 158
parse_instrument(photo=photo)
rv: mA 22
